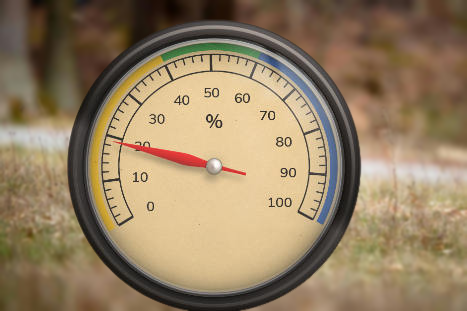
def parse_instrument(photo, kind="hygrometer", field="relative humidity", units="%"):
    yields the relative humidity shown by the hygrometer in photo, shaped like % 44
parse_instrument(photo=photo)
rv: % 19
